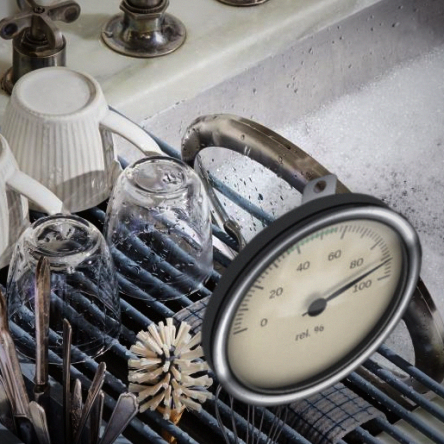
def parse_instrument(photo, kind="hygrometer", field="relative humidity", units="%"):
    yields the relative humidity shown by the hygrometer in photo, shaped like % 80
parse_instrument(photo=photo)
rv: % 90
